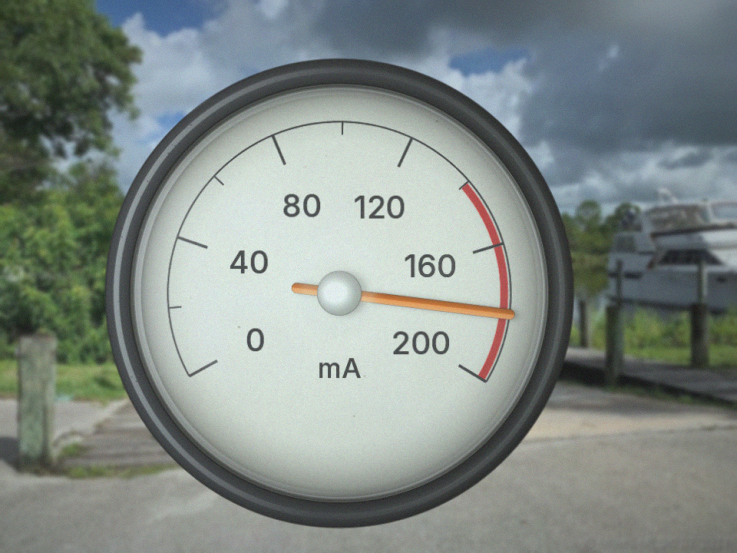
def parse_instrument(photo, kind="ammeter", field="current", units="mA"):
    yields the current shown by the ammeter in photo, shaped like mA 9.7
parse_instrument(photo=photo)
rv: mA 180
